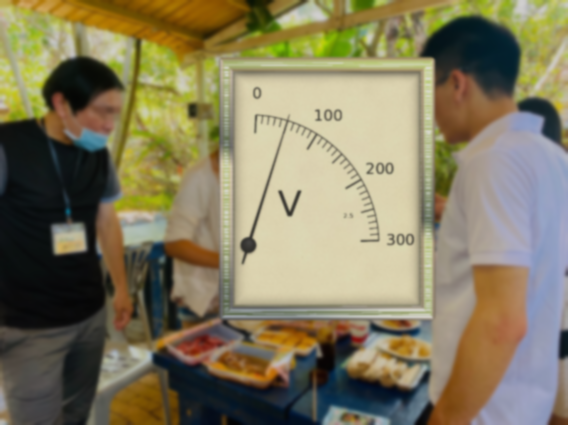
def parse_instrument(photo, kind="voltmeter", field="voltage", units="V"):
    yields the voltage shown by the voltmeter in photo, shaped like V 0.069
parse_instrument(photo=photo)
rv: V 50
